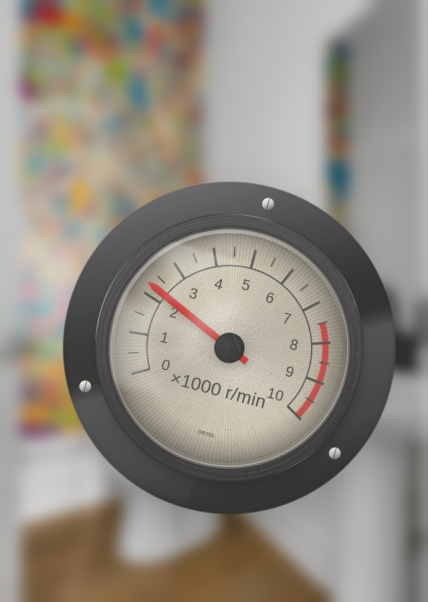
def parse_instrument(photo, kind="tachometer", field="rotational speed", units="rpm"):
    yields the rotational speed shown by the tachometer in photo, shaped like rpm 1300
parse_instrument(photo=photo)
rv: rpm 2250
